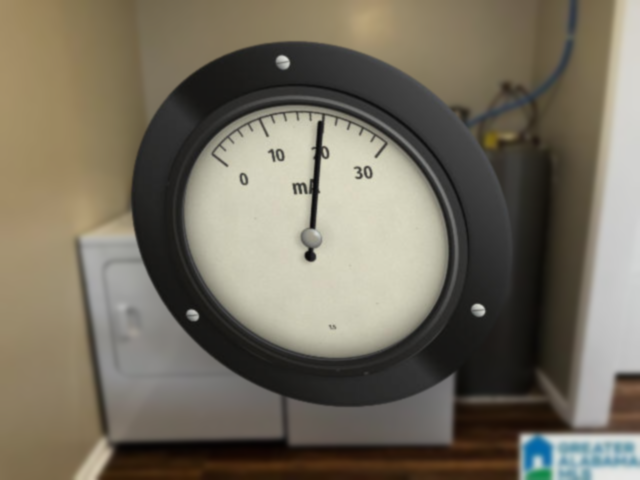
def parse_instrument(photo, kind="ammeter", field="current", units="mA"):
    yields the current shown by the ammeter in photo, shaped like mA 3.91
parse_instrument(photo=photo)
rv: mA 20
